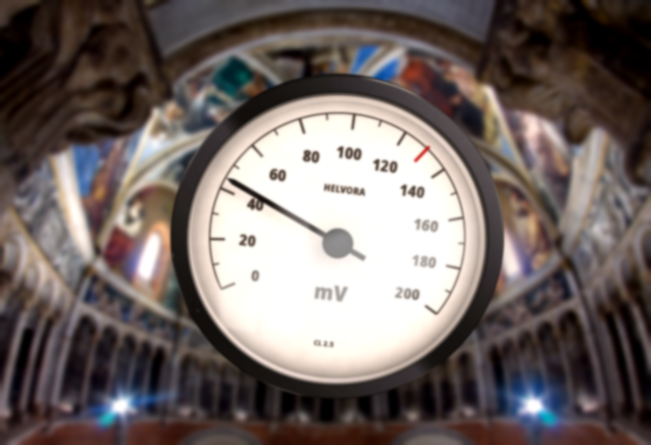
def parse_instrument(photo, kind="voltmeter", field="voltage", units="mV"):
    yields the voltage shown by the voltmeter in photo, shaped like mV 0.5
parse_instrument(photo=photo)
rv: mV 45
